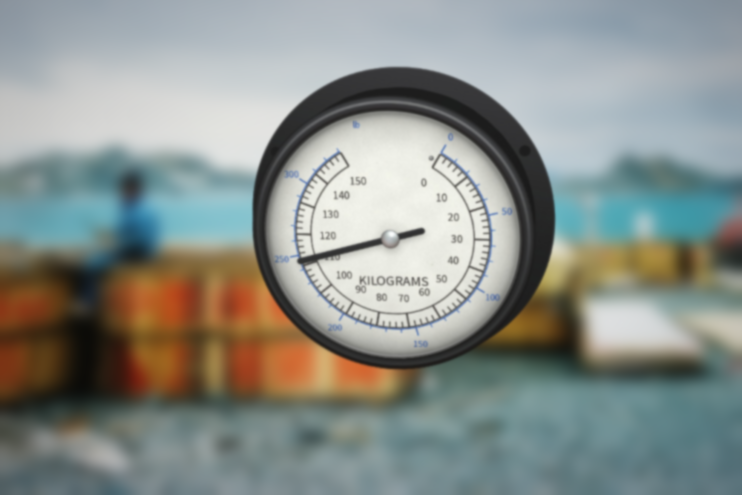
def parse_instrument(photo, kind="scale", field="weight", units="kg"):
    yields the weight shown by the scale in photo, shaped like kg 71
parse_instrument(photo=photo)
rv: kg 112
